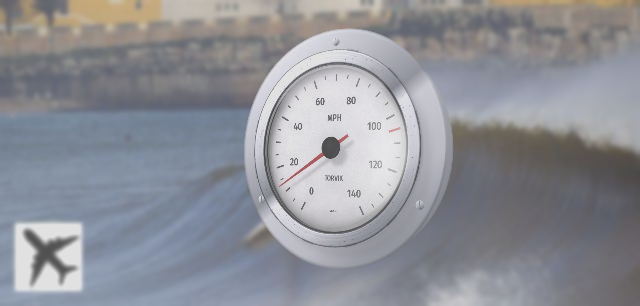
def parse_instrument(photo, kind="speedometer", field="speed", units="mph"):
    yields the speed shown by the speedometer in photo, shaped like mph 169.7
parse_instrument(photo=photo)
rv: mph 12.5
